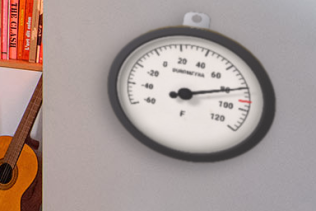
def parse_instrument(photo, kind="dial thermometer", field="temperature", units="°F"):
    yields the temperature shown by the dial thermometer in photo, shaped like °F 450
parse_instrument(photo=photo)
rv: °F 80
